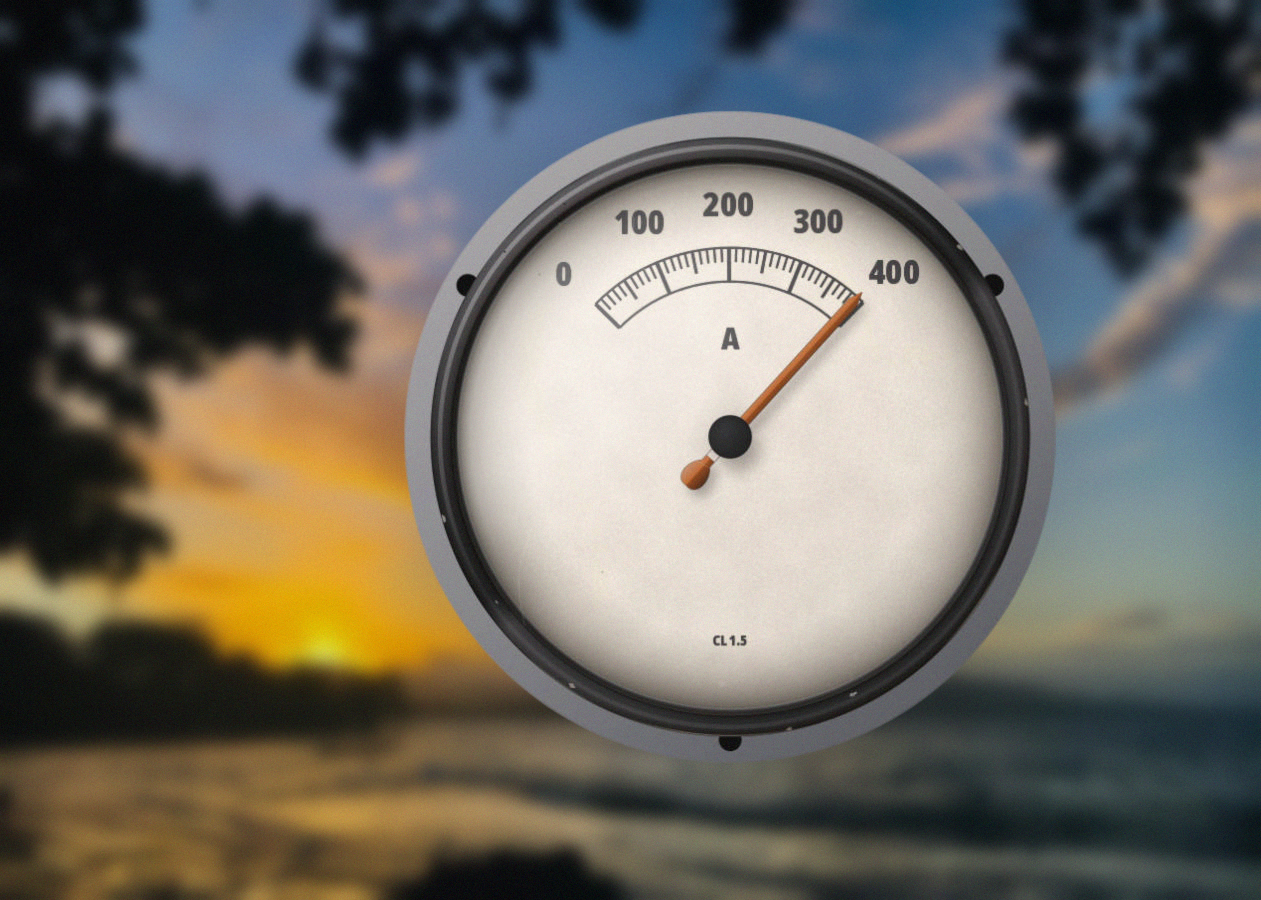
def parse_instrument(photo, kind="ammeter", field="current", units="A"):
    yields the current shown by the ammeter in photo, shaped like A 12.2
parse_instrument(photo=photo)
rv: A 390
